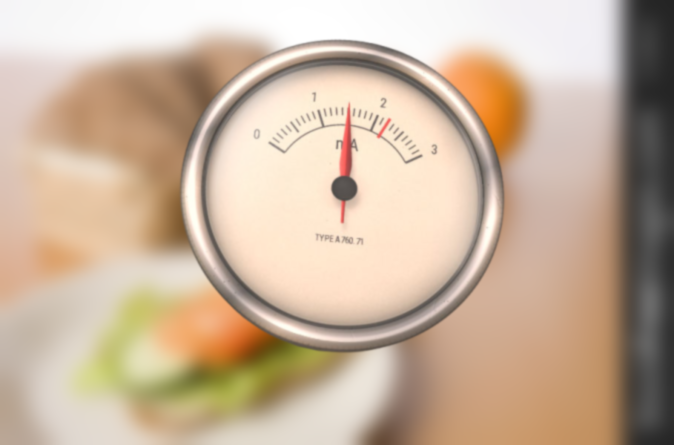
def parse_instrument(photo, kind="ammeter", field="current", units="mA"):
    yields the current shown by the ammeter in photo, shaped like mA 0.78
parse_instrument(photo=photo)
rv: mA 1.5
